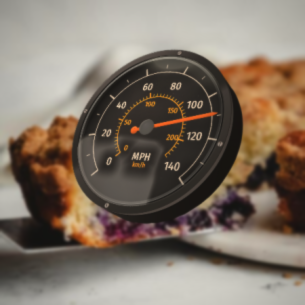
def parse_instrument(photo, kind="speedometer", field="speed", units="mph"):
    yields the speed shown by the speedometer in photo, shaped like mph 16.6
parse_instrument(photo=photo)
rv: mph 110
